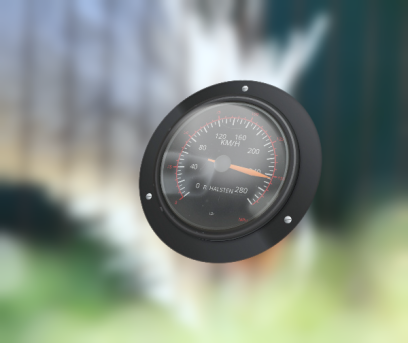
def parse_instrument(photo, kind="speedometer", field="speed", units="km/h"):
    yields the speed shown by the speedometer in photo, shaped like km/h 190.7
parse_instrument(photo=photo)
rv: km/h 245
